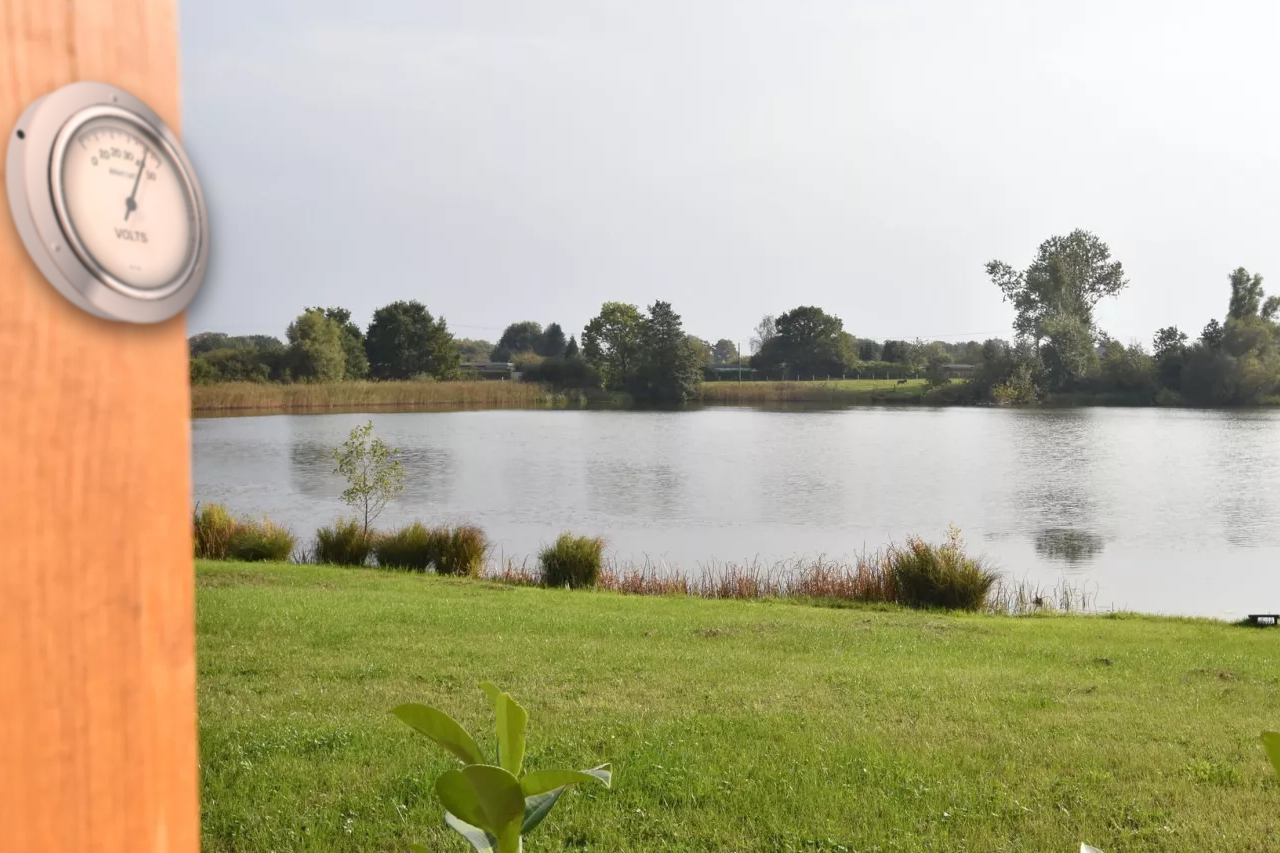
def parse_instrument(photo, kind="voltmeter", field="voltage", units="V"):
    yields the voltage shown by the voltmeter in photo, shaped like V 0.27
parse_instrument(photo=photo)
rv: V 40
